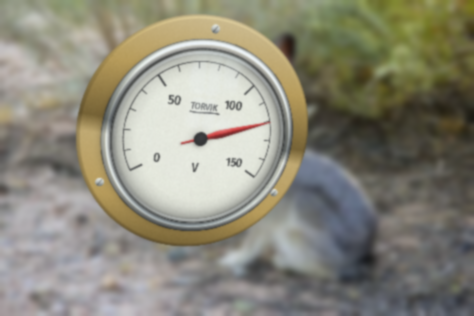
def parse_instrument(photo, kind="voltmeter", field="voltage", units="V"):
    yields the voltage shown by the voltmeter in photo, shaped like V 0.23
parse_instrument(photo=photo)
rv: V 120
